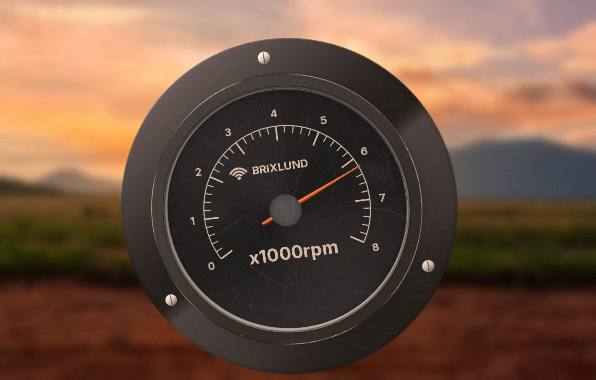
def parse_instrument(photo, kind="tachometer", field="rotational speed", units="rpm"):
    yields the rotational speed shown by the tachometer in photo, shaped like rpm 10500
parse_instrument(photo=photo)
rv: rpm 6200
